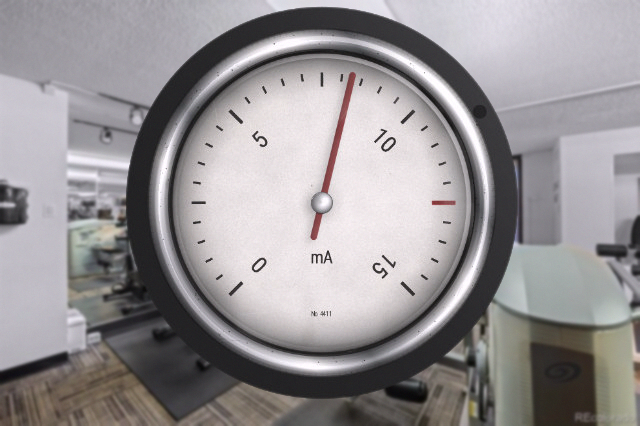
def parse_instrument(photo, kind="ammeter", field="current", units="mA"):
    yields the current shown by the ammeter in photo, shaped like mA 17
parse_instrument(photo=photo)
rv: mA 8.25
